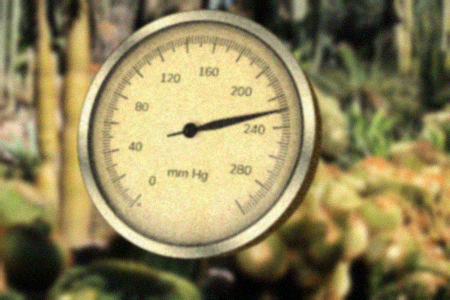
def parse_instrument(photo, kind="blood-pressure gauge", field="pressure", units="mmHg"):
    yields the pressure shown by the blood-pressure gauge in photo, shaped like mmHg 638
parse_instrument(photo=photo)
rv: mmHg 230
